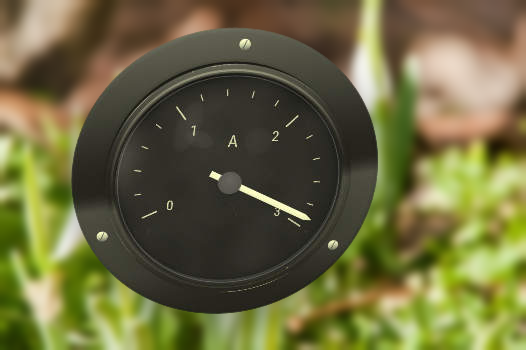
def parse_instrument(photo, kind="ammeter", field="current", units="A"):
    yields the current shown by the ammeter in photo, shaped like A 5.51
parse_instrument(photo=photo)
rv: A 2.9
